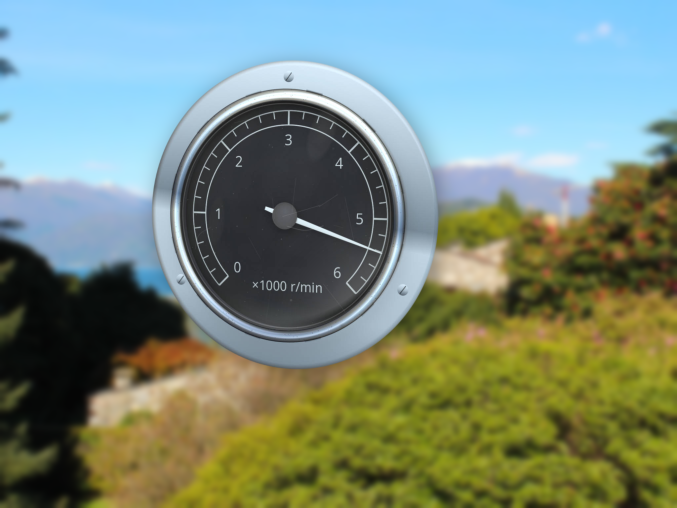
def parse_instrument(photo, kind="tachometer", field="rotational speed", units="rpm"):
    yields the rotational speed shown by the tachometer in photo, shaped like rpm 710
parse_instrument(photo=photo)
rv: rpm 5400
